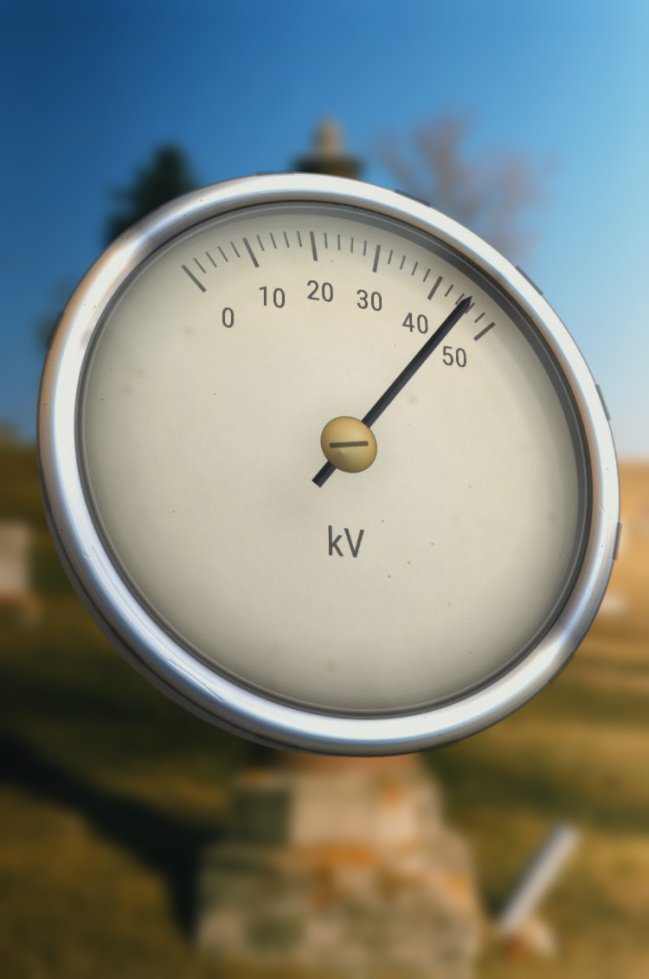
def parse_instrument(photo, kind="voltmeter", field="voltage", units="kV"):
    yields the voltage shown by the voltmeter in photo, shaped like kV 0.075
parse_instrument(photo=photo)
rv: kV 45
